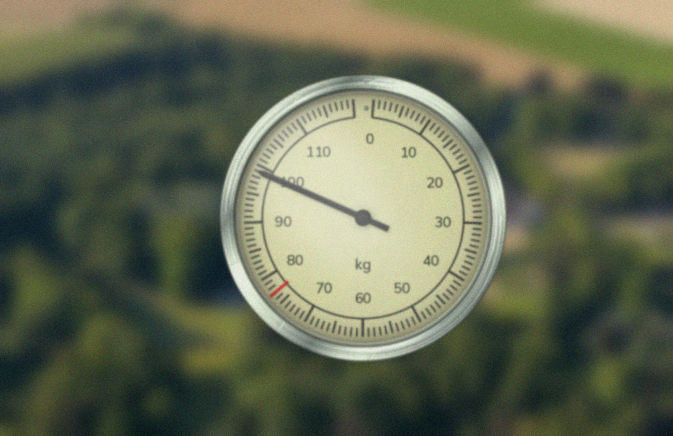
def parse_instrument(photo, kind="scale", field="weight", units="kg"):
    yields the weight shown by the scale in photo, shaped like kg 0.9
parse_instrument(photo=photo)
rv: kg 99
